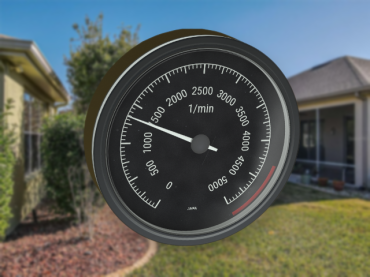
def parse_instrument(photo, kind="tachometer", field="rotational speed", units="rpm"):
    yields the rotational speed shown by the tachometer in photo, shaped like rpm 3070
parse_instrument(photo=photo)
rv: rpm 1350
